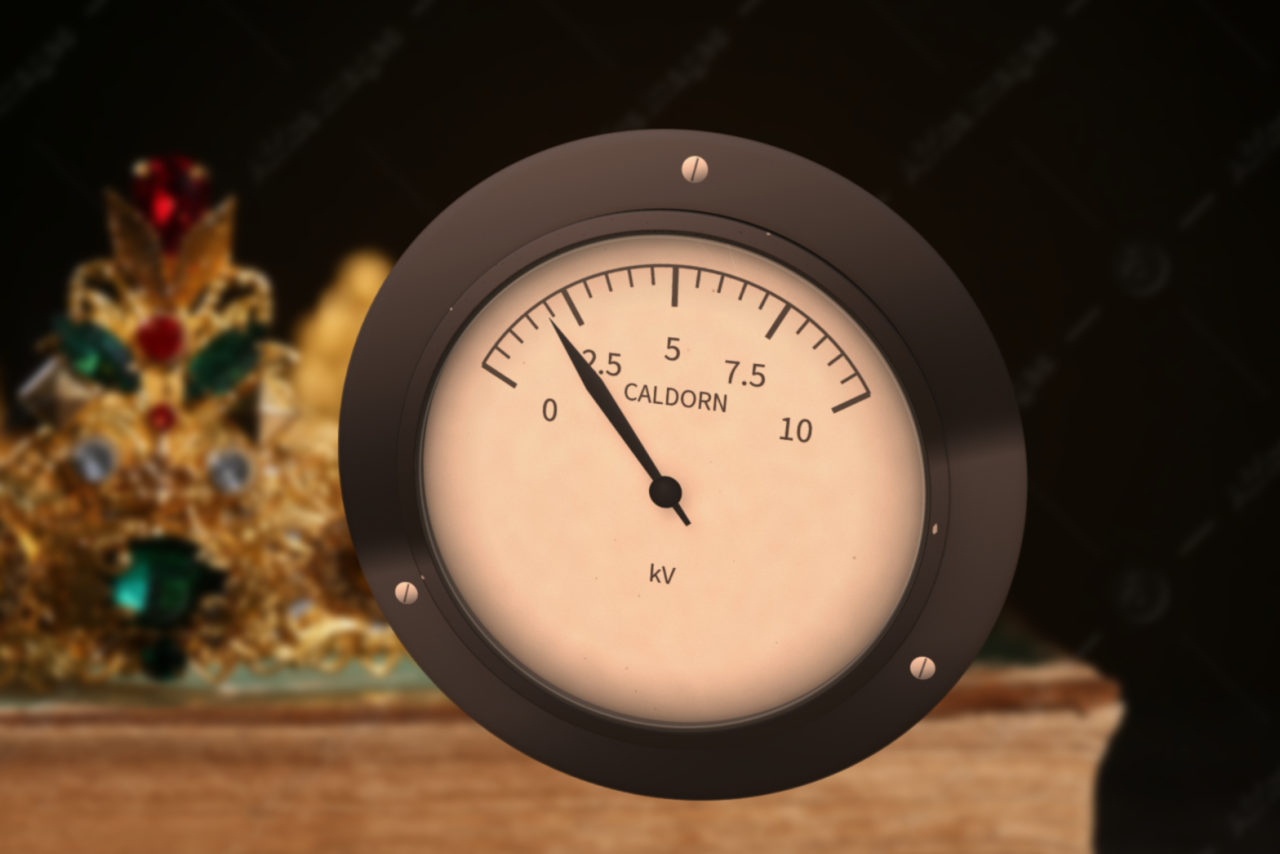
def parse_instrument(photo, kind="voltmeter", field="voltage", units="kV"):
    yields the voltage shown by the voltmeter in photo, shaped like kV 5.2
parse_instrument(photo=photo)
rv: kV 2
